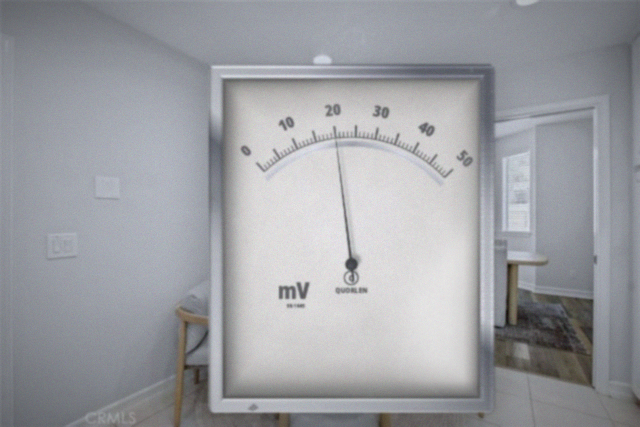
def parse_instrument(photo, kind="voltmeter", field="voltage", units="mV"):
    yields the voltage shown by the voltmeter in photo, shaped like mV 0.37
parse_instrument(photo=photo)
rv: mV 20
